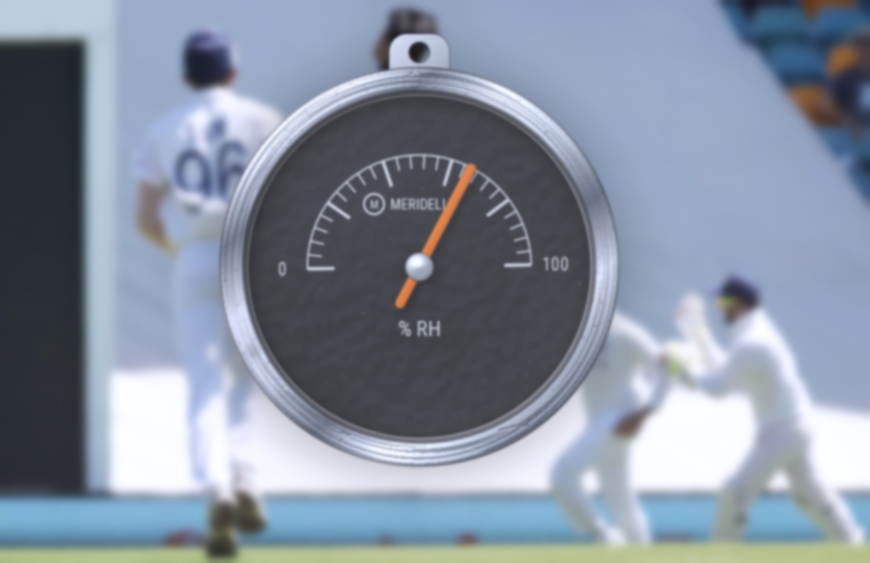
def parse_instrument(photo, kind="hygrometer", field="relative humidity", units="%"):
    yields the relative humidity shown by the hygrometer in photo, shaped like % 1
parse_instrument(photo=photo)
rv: % 66
